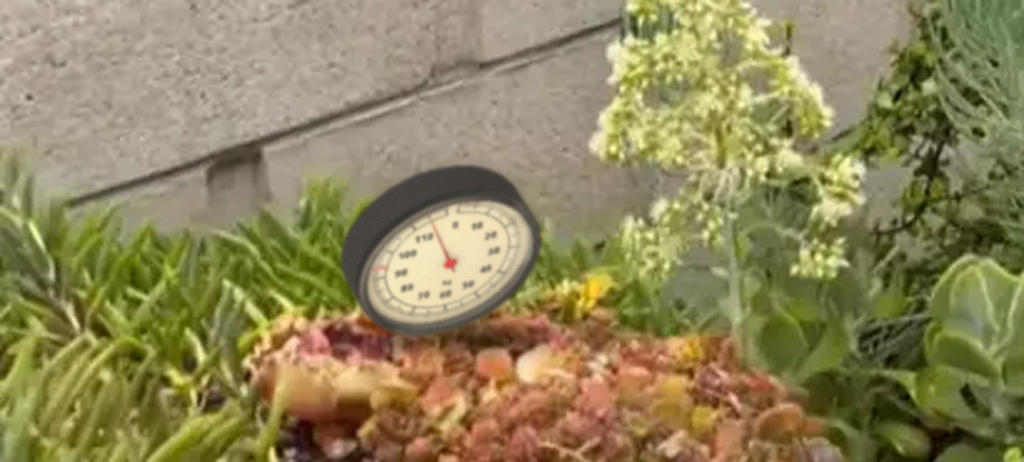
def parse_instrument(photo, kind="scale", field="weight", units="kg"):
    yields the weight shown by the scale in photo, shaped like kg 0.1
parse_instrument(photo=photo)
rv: kg 115
